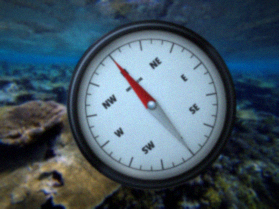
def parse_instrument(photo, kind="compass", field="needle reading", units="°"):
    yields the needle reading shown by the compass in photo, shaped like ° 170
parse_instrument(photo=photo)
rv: ° 0
